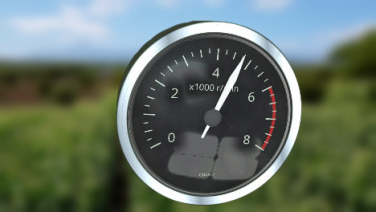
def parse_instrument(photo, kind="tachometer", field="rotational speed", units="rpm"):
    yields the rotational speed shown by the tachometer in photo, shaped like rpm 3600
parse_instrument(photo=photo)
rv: rpm 4750
